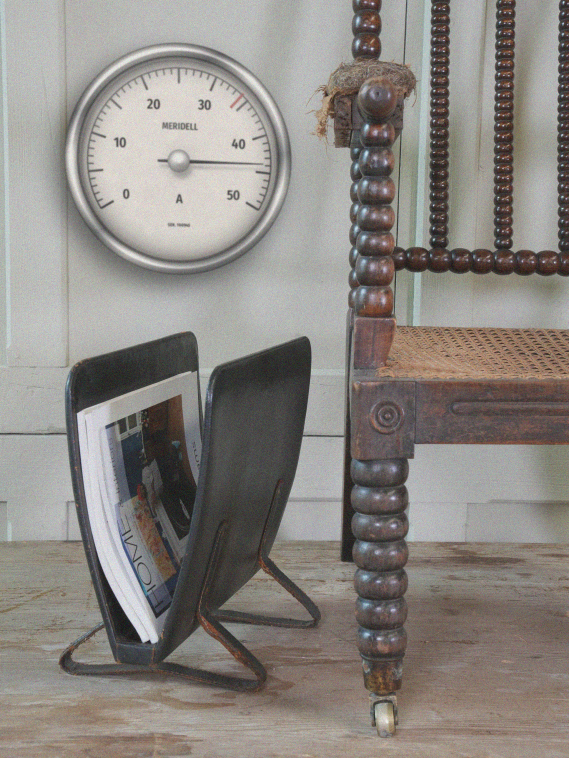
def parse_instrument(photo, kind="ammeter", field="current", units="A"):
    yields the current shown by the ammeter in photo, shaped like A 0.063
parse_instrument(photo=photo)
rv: A 44
